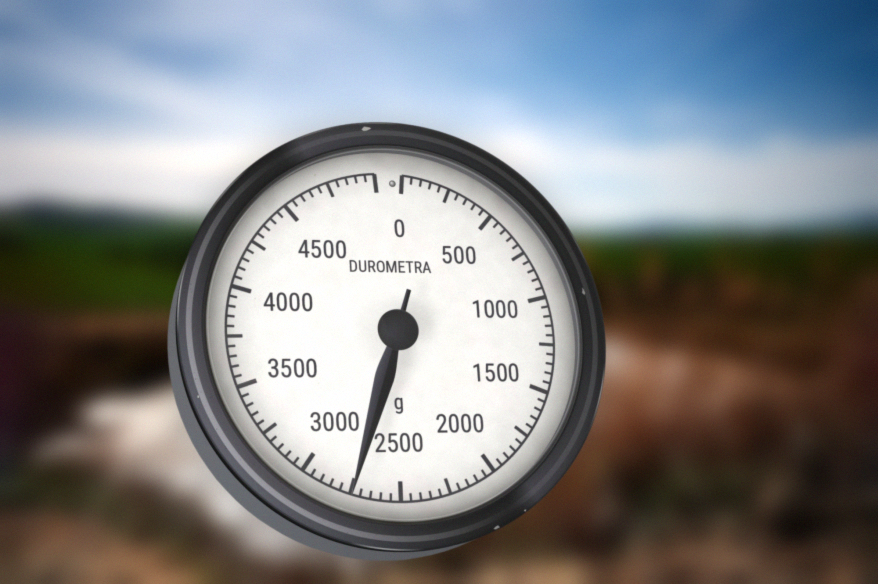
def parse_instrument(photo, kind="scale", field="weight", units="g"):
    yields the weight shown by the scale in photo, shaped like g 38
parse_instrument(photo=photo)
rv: g 2750
